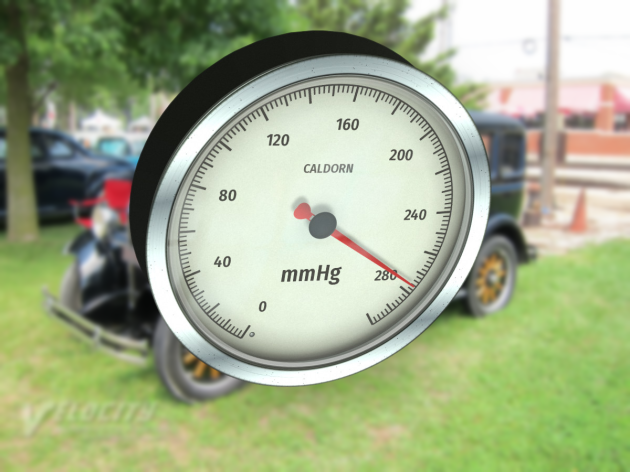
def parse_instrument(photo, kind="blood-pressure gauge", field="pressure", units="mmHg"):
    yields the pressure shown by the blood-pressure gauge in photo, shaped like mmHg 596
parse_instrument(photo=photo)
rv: mmHg 276
